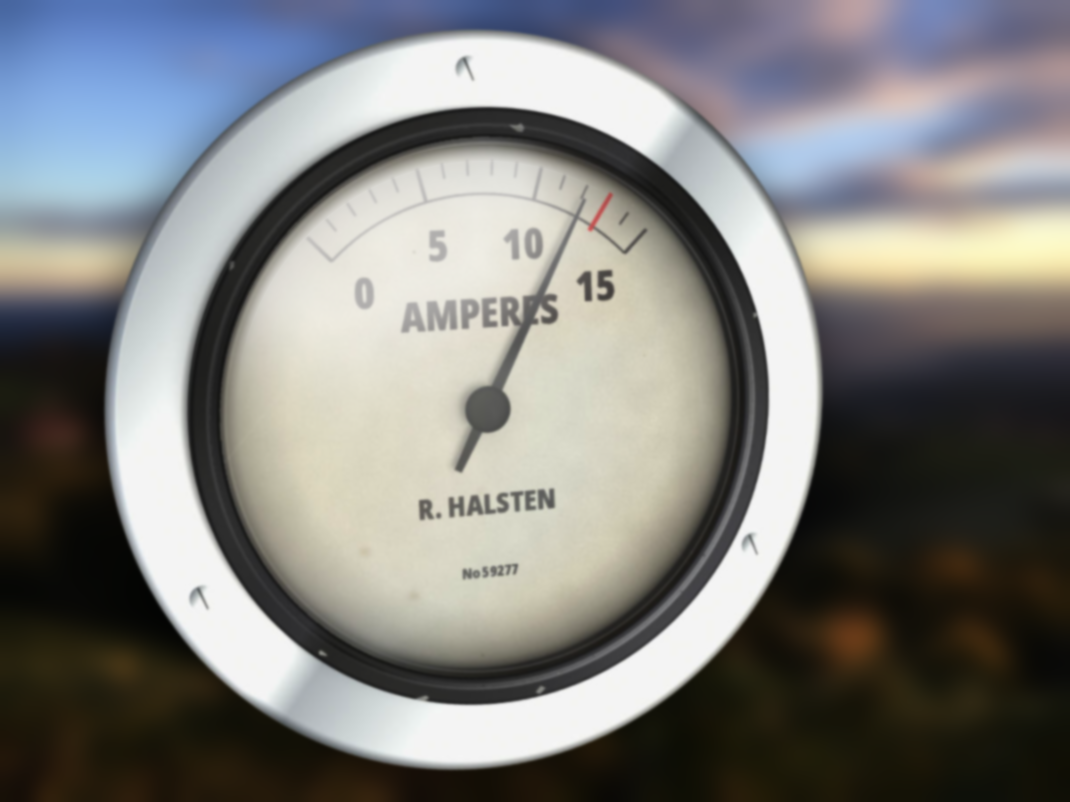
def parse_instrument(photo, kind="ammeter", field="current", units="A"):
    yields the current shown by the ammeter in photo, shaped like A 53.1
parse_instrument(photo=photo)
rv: A 12
